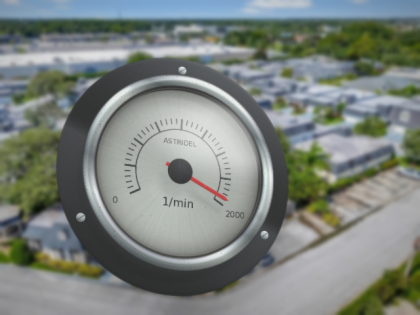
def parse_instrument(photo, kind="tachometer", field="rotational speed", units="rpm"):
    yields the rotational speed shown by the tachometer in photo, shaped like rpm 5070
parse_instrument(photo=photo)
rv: rpm 1950
